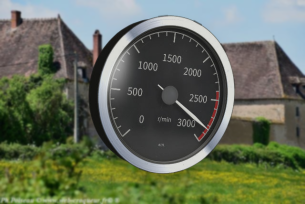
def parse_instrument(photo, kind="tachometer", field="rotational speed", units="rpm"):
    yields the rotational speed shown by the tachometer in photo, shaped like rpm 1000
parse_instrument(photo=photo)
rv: rpm 2850
